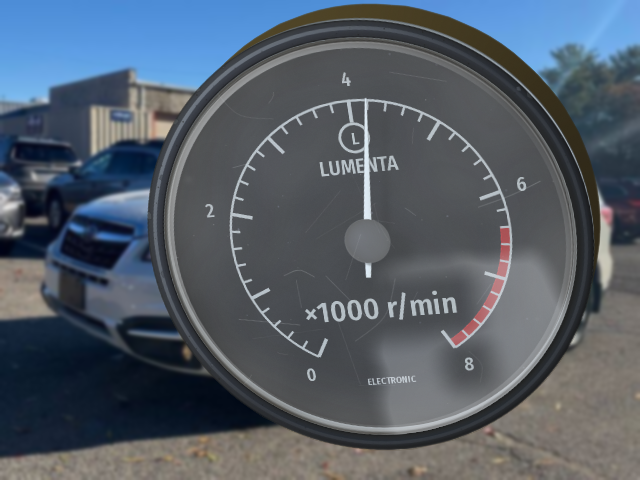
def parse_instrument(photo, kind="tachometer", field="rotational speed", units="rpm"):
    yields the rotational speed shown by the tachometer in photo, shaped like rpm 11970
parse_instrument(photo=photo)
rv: rpm 4200
